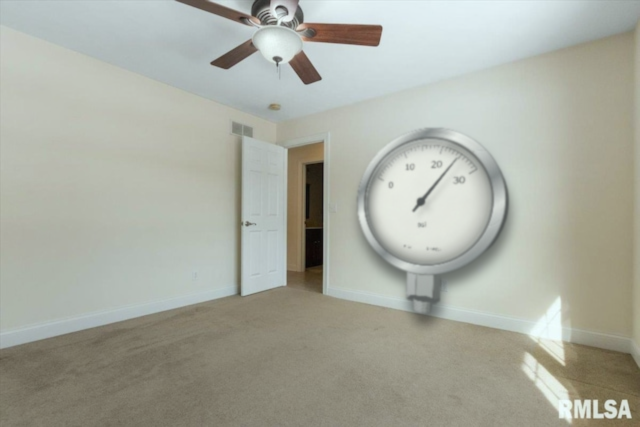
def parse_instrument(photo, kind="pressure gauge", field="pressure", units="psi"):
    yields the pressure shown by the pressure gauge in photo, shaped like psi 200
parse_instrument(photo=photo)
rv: psi 25
